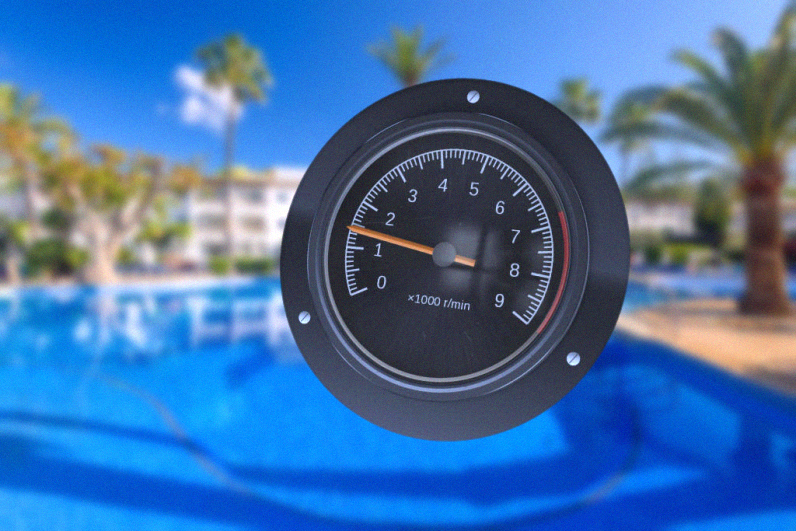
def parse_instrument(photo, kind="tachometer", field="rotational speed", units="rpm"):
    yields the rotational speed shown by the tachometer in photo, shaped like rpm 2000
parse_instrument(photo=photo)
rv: rpm 1400
